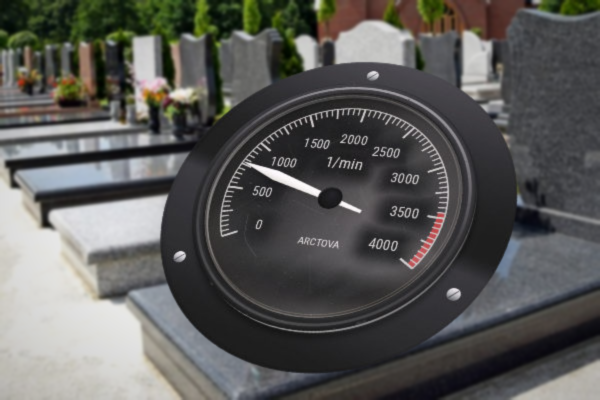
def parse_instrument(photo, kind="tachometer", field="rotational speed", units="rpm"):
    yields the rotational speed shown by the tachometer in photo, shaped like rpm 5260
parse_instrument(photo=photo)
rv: rpm 750
